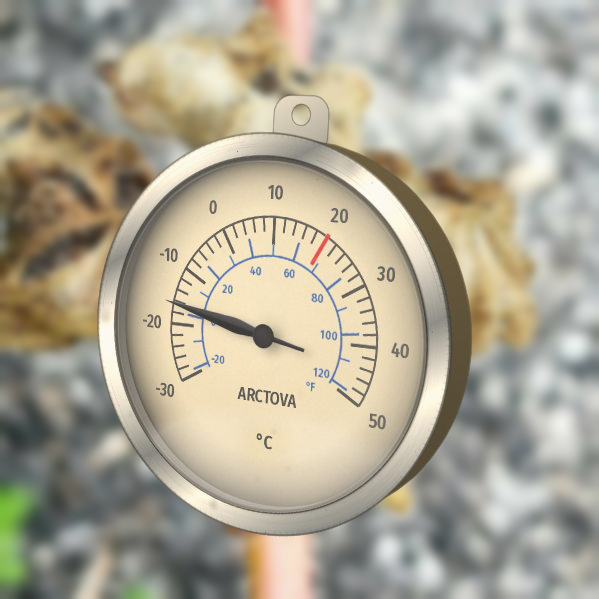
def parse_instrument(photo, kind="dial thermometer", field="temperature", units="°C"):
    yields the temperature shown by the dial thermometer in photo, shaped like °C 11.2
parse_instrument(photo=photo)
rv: °C -16
